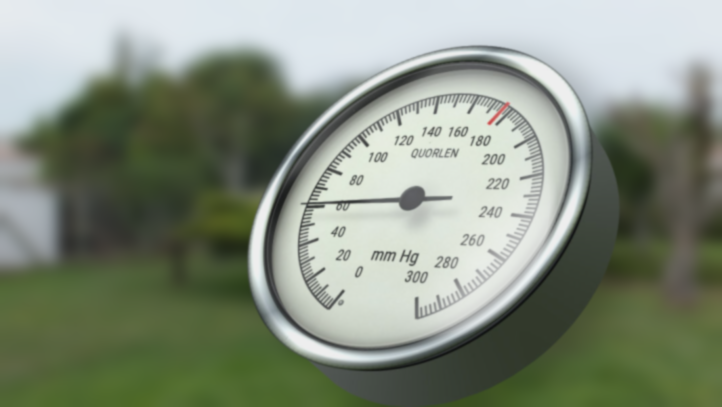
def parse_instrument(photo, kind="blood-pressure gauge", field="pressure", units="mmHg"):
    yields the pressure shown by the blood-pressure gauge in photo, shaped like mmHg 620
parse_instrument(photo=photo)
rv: mmHg 60
